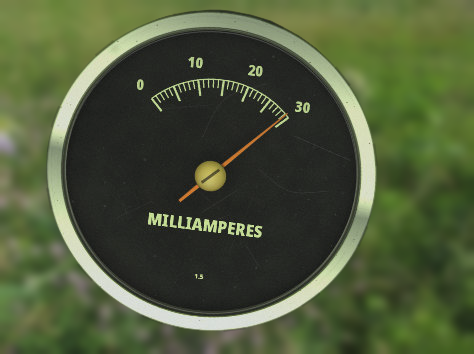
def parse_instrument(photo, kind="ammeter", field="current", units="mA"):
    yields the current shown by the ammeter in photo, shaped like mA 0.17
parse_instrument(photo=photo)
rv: mA 29
